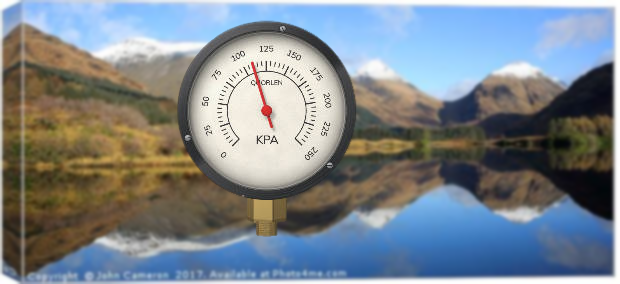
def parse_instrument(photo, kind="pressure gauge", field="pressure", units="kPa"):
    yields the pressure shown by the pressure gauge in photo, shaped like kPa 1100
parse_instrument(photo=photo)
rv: kPa 110
